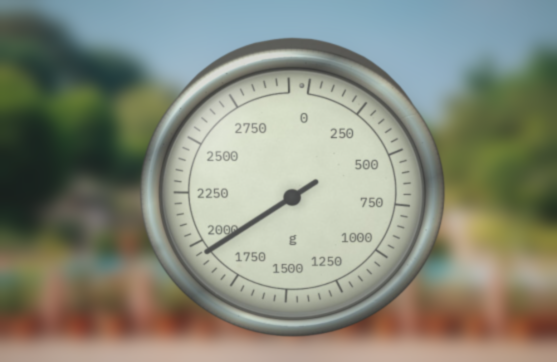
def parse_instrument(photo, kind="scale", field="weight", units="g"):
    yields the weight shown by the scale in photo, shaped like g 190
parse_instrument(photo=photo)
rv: g 1950
